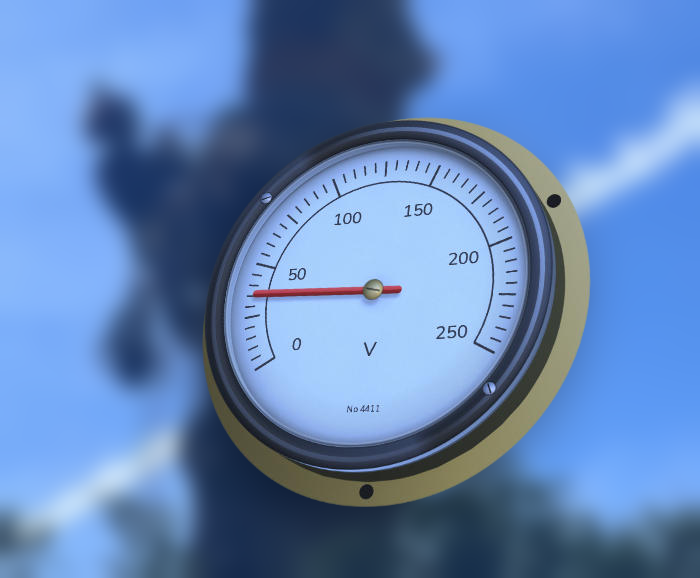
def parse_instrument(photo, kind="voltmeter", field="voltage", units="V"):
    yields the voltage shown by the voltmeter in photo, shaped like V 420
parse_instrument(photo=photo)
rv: V 35
